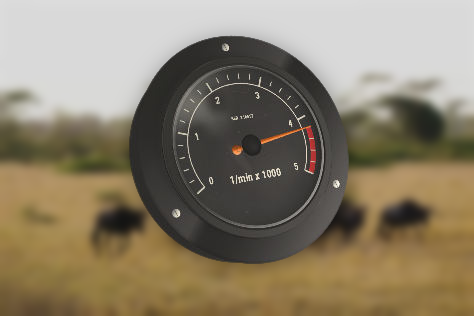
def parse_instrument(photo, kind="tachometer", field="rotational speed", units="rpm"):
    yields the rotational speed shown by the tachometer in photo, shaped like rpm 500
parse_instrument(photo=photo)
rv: rpm 4200
